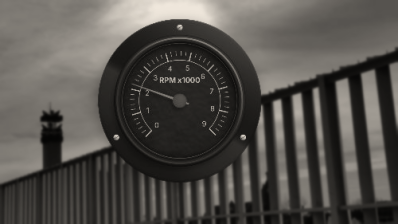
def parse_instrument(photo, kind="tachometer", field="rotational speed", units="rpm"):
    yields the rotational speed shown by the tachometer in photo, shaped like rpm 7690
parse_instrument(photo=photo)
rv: rpm 2200
